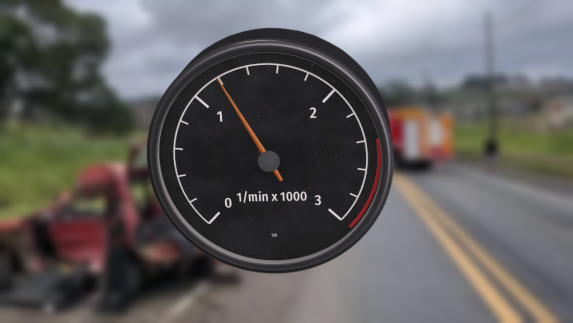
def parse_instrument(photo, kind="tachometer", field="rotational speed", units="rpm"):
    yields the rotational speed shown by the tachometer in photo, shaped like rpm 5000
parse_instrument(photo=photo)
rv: rpm 1200
